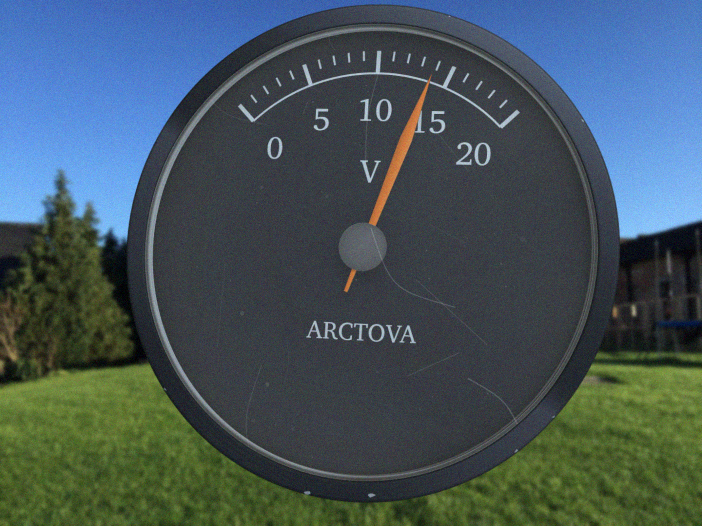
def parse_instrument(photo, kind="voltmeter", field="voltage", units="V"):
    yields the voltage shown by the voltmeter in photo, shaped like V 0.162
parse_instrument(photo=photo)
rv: V 14
